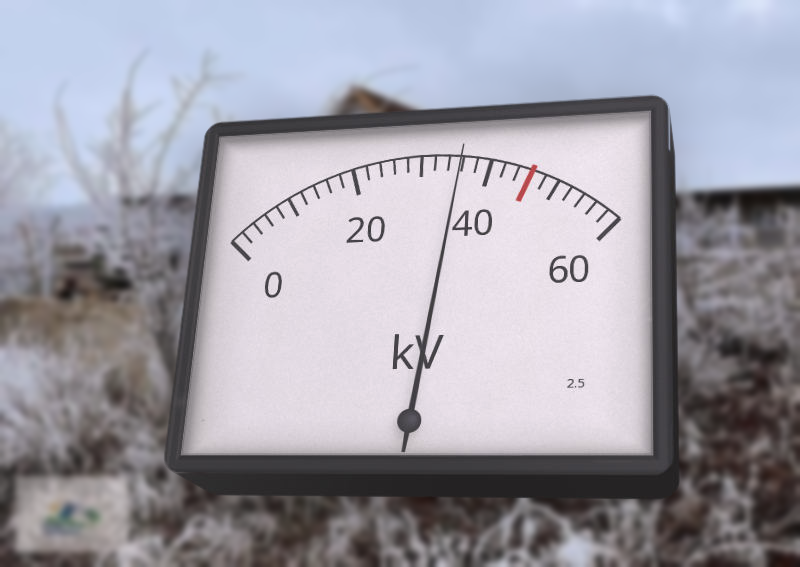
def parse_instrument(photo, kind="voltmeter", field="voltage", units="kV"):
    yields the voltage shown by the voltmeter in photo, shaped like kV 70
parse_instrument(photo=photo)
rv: kV 36
